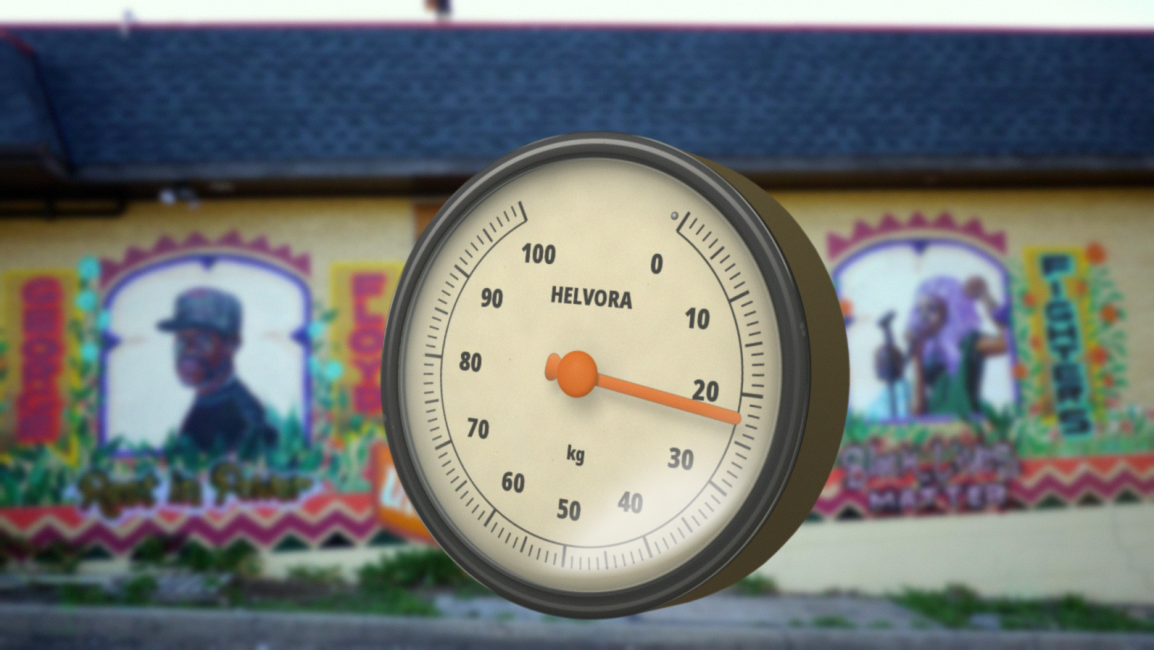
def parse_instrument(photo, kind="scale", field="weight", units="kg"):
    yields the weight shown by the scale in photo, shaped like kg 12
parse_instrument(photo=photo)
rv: kg 22.5
